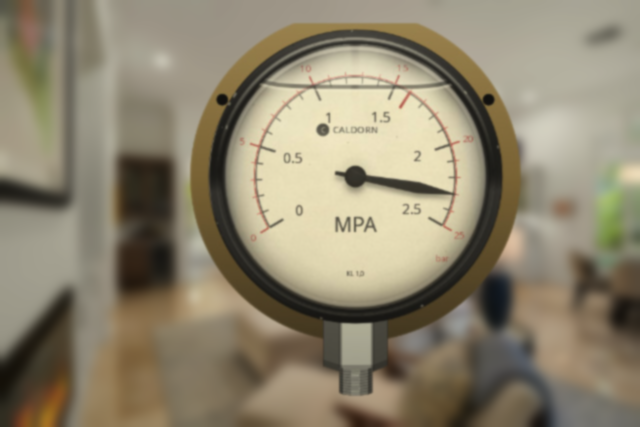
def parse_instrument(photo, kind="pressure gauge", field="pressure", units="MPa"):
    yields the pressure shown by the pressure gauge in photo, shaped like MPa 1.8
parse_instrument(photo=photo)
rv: MPa 2.3
